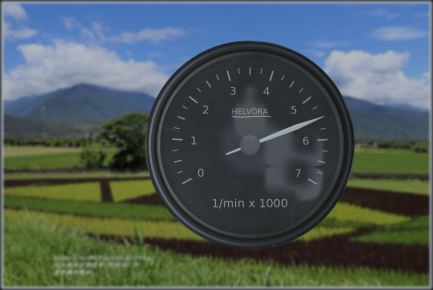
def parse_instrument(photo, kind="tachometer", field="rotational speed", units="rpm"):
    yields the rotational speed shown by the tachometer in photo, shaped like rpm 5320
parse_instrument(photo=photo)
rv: rpm 5500
